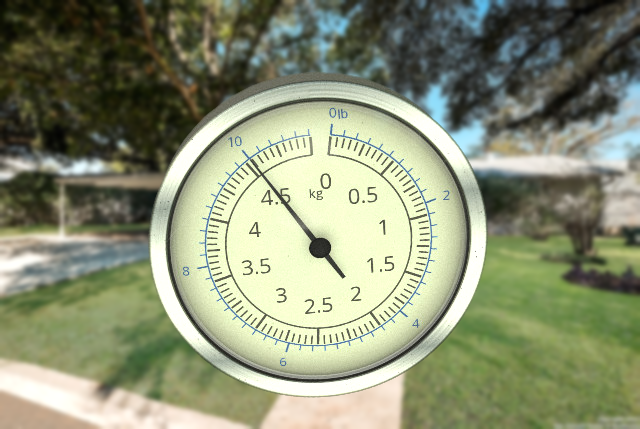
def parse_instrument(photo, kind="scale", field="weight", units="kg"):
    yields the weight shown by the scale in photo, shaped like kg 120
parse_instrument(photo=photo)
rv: kg 4.55
